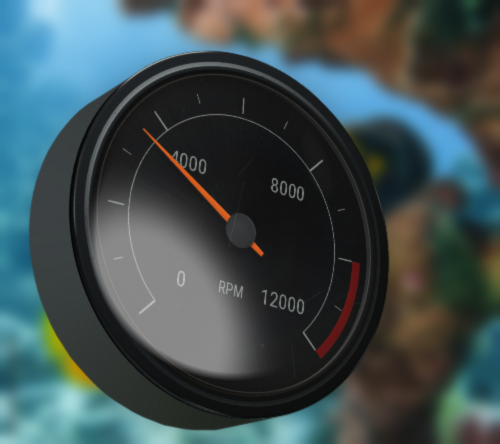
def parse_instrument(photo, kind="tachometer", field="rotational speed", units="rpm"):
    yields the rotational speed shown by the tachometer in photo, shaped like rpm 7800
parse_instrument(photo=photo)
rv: rpm 3500
